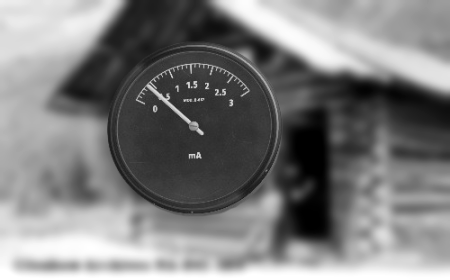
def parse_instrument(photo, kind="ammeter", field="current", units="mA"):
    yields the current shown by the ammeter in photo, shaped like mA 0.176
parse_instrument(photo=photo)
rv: mA 0.4
